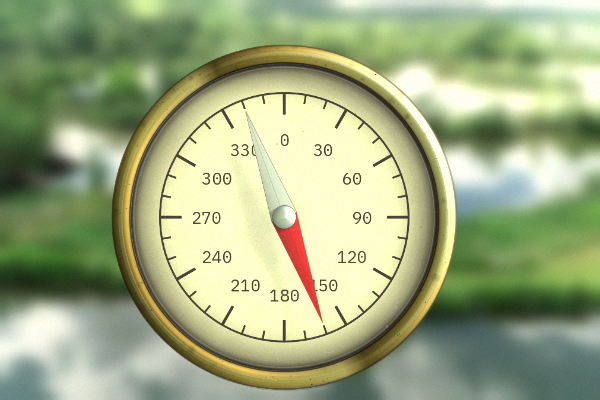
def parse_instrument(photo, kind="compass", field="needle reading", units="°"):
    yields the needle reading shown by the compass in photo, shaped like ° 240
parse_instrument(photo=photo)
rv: ° 160
